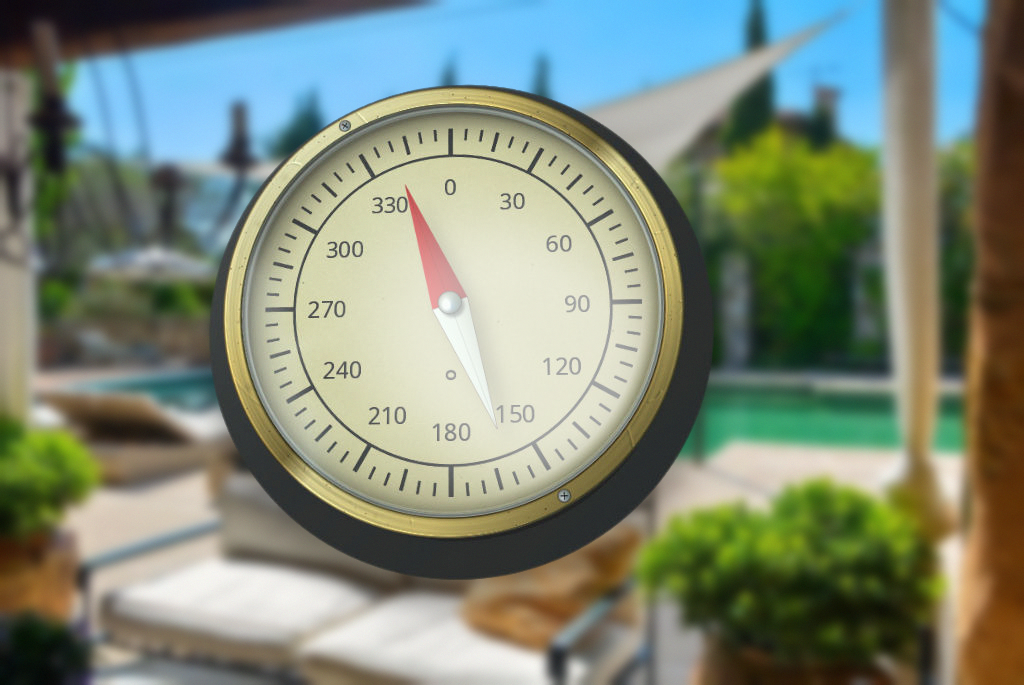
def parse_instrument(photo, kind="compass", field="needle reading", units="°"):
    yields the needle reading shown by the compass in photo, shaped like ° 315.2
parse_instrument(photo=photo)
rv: ° 340
